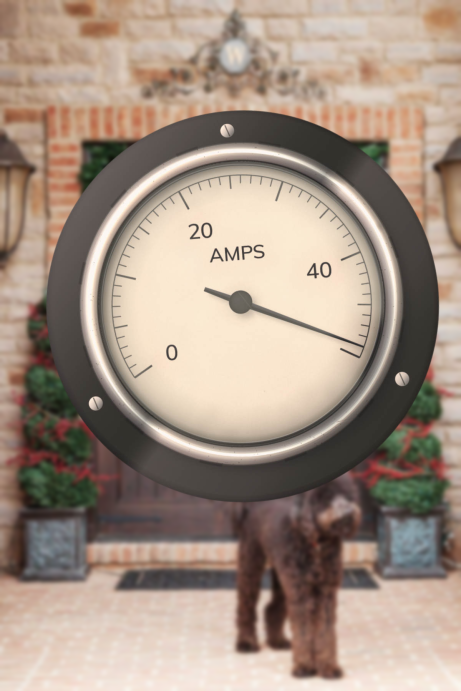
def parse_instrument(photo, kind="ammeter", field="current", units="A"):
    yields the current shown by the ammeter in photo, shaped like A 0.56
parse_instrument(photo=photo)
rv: A 49
